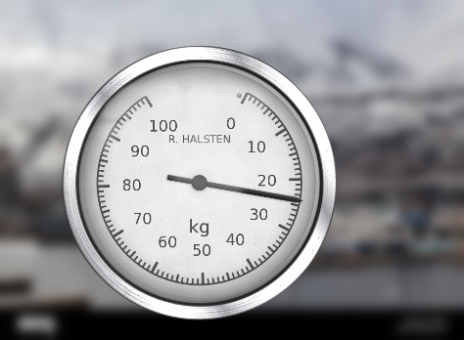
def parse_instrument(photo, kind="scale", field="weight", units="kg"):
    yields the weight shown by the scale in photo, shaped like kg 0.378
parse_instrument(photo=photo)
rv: kg 24
